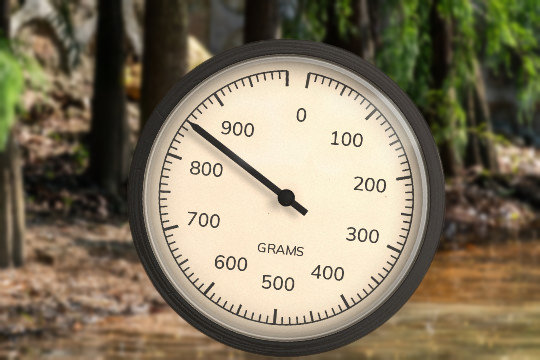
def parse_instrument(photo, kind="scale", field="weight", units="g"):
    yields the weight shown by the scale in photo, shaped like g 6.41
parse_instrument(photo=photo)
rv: g 850
